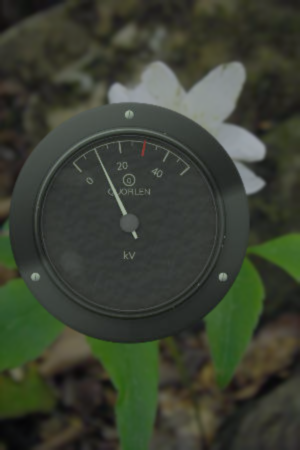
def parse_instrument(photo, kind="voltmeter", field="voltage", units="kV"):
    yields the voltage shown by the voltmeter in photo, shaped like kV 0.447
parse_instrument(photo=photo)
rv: kV 10
